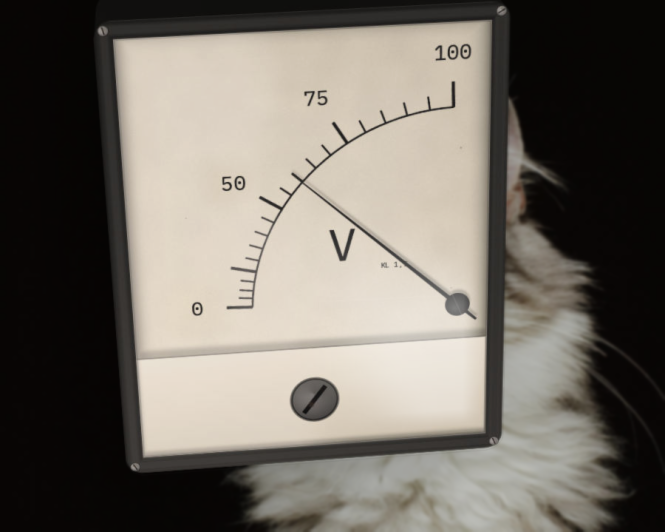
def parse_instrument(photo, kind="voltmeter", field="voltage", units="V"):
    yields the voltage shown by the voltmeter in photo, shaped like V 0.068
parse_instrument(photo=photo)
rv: V 60
